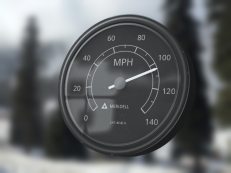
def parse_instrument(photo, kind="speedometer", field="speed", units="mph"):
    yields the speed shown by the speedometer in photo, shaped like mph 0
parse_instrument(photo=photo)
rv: mph 105
